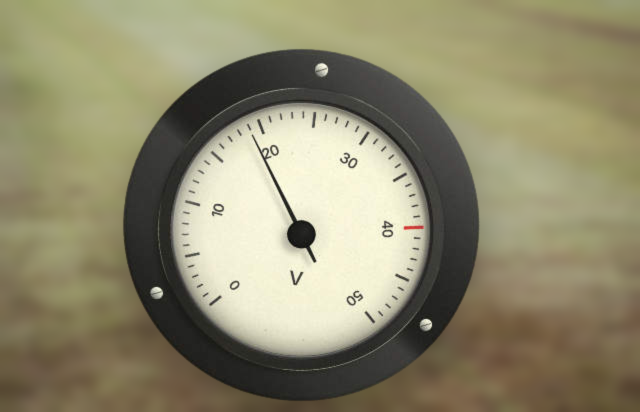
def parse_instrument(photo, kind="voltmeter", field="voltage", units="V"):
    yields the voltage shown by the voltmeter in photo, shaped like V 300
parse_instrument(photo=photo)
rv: V 19
